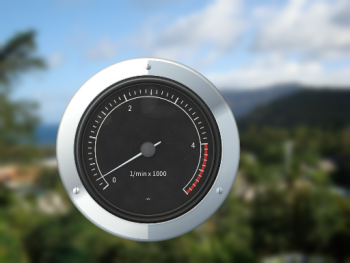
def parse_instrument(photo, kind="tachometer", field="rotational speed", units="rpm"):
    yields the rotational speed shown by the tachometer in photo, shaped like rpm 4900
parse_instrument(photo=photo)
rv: rpm 200
